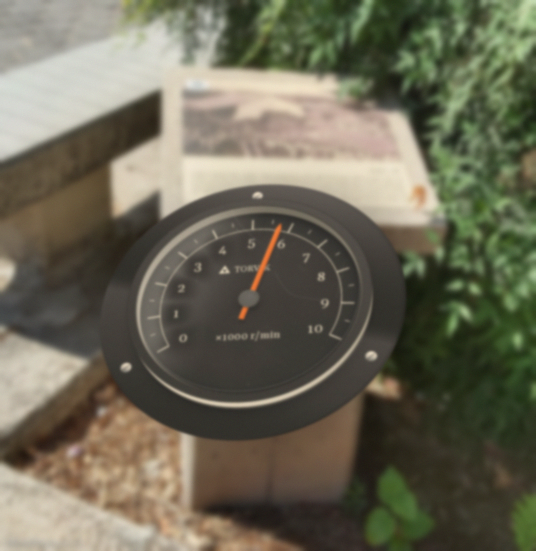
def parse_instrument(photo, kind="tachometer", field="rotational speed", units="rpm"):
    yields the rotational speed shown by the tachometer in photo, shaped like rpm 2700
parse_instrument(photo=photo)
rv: rpm 5750
